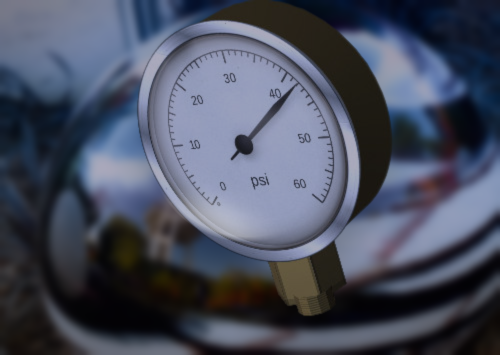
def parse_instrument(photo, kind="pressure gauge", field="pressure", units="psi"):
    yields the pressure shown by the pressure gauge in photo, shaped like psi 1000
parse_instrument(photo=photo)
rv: psi 42
